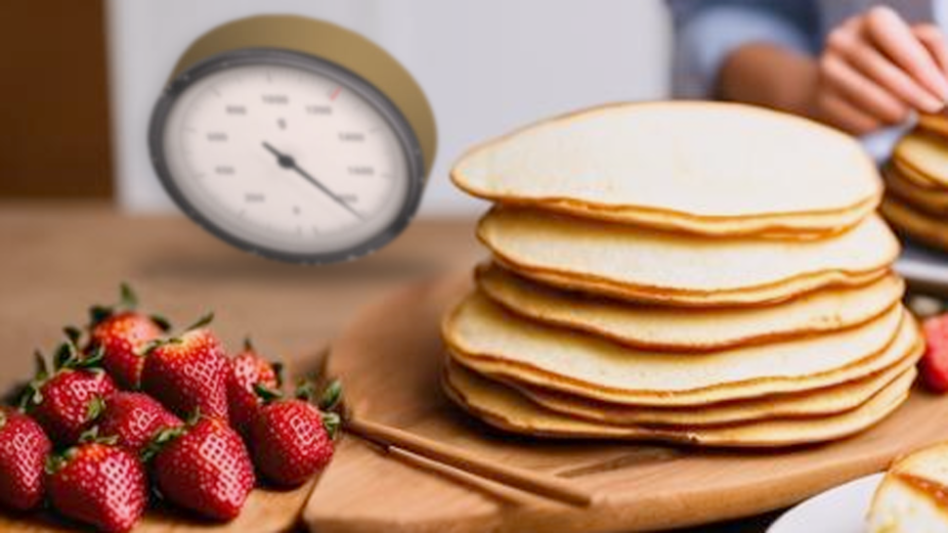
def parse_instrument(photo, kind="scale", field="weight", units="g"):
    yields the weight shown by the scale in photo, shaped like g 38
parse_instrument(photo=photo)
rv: g 1800
